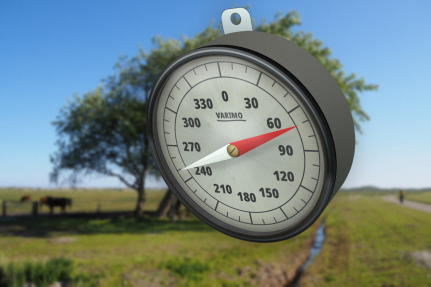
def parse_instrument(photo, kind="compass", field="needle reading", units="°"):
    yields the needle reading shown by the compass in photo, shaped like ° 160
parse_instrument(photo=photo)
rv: ° 70
